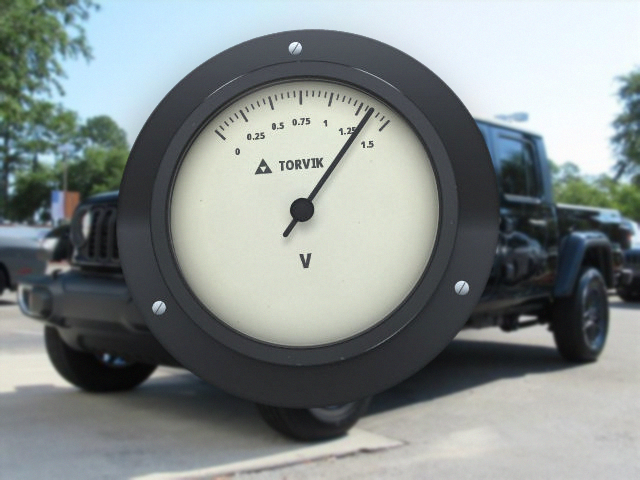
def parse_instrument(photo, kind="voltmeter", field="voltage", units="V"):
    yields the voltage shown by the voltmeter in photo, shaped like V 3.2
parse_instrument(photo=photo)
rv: V 1.35
